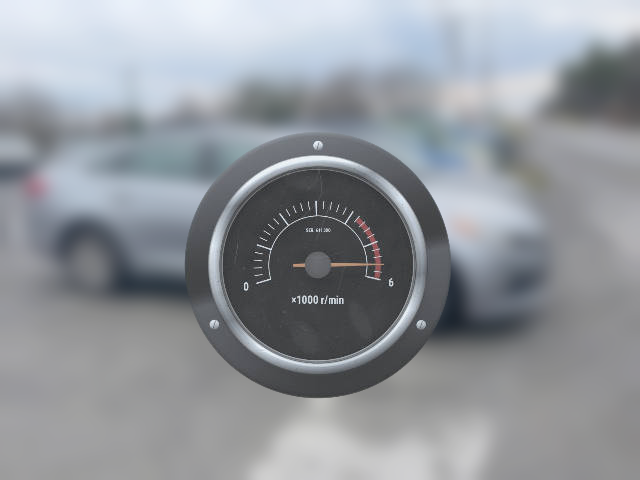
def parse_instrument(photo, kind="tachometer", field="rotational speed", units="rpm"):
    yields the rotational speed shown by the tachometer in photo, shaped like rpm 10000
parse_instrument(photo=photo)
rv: rpm 5600
